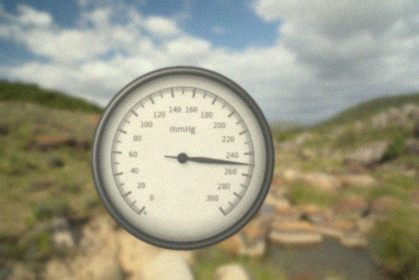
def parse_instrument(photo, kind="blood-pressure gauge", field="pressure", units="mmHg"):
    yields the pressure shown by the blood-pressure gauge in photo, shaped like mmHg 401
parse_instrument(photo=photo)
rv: mmHg 250
